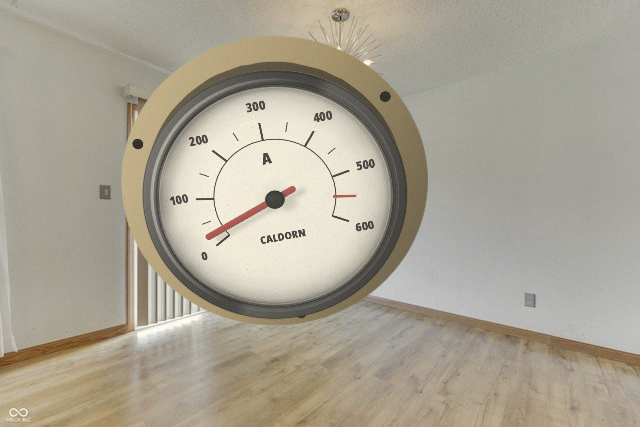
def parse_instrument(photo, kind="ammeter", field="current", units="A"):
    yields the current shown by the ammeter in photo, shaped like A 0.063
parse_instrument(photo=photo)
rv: A 25
